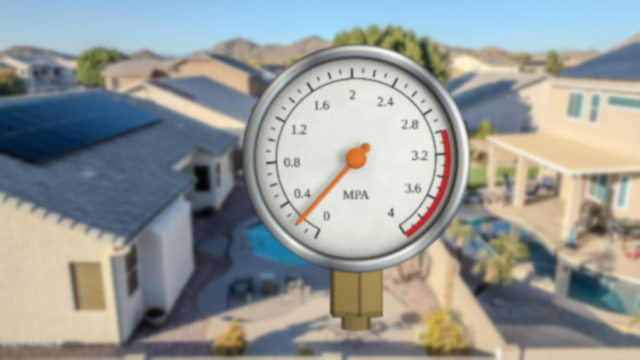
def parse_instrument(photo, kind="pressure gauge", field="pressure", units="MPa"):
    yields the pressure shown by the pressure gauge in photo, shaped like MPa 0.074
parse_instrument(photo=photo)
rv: MPa 0.2
